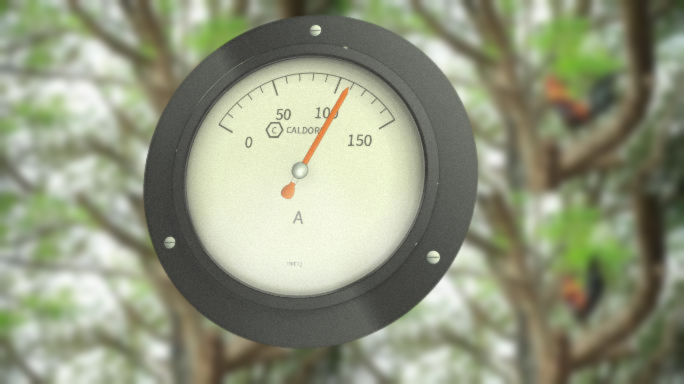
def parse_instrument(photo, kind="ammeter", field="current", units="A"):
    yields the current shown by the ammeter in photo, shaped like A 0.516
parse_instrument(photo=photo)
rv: A 110
